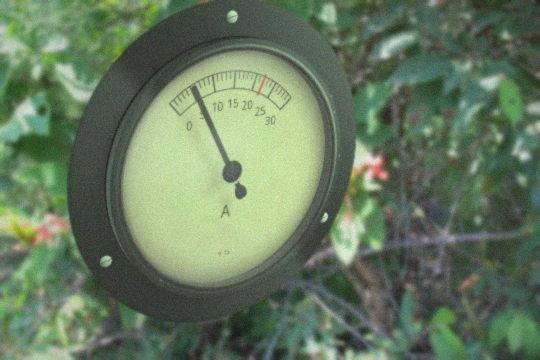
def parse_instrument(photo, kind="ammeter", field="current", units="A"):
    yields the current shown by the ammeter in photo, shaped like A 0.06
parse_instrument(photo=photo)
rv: A 5
